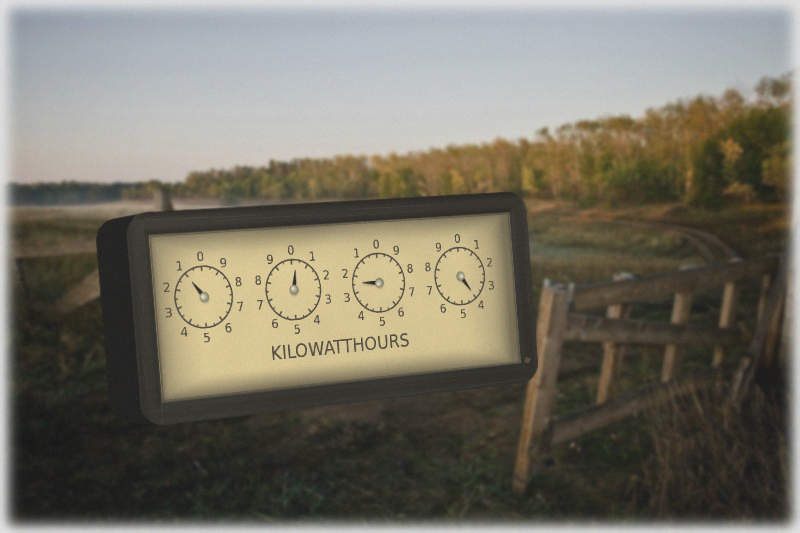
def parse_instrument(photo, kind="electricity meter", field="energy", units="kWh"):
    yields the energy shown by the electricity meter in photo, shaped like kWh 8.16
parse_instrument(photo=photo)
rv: kWh 1024
